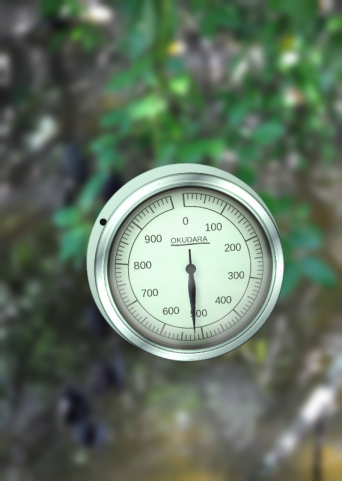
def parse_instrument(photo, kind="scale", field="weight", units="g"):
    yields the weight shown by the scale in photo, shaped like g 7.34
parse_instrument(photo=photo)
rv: g 520
